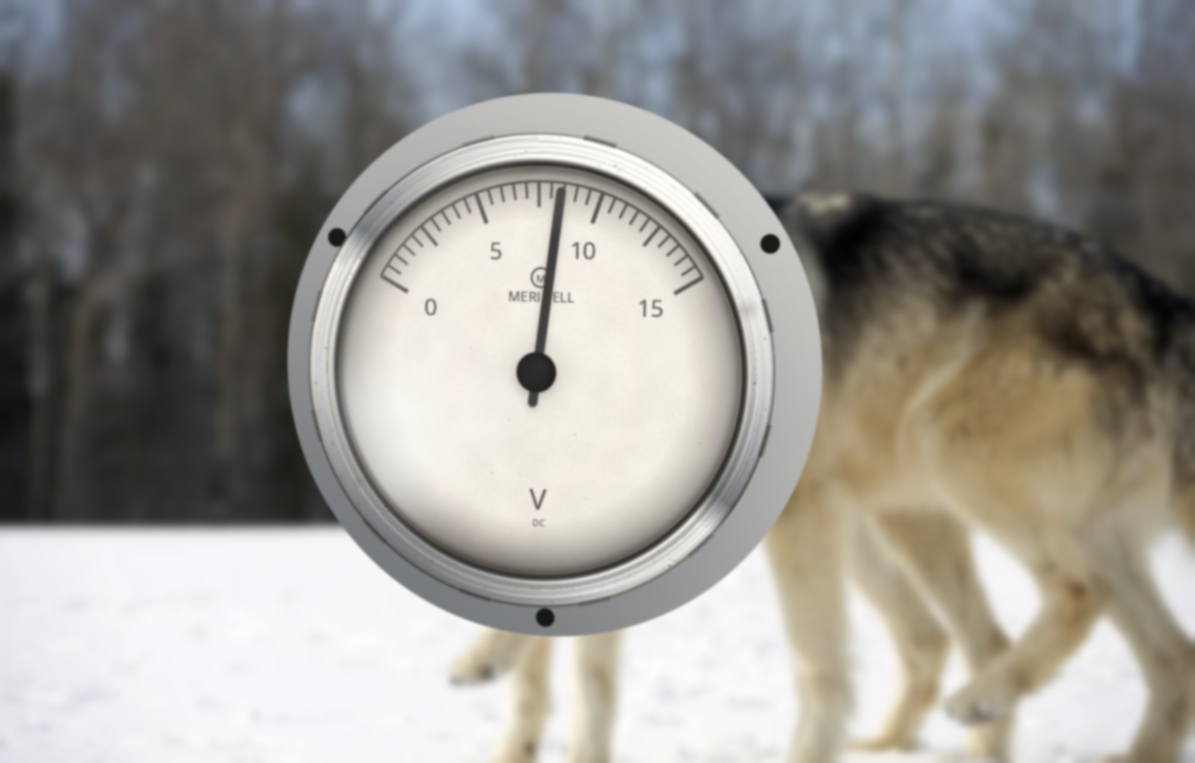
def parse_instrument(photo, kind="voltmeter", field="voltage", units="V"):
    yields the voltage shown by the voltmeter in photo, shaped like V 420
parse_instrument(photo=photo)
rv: V 8.5
